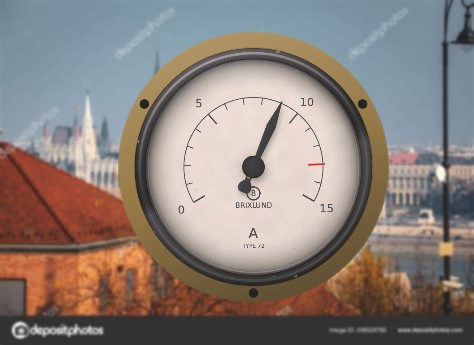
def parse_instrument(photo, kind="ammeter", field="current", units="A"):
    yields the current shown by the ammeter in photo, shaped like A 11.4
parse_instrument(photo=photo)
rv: A 9
